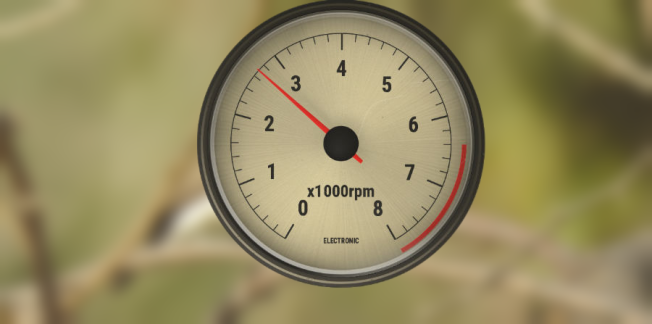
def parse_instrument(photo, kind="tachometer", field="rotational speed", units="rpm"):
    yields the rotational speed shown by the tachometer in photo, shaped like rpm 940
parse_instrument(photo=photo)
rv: rpm 2700
